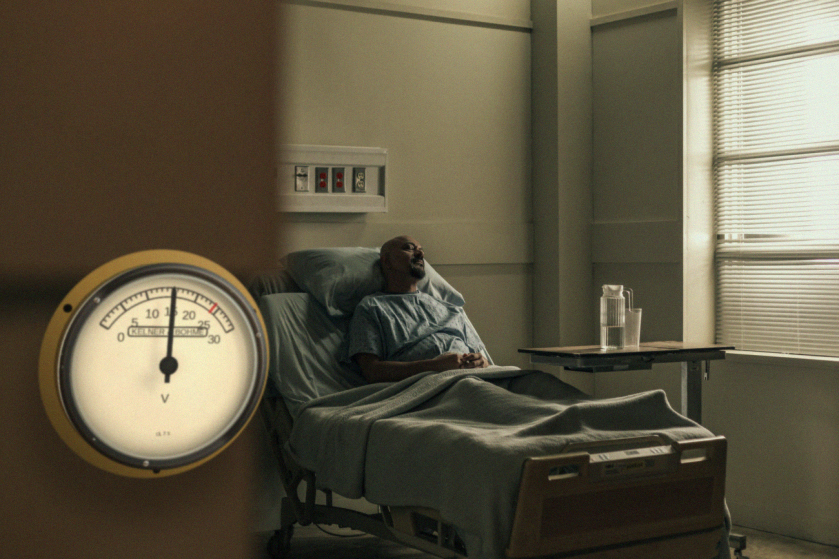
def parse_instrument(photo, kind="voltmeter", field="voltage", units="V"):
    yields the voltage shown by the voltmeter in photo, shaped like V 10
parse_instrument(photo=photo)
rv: V 15
